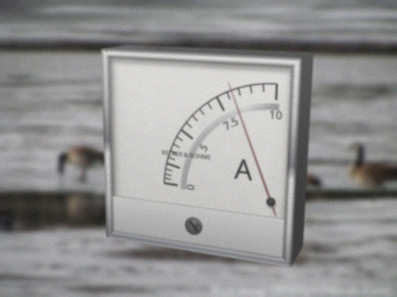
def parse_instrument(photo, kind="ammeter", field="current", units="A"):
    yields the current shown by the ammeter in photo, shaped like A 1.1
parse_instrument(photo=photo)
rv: A 8.25
